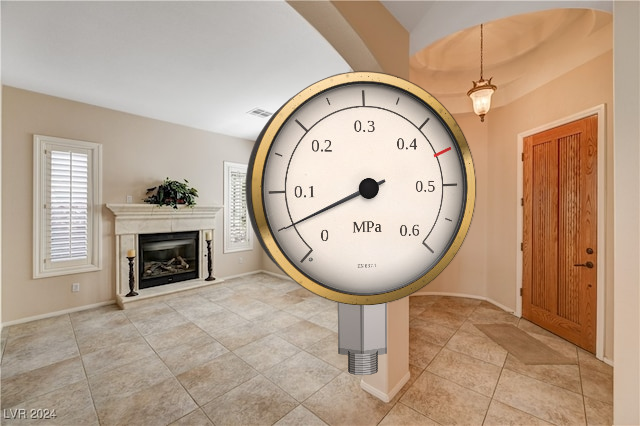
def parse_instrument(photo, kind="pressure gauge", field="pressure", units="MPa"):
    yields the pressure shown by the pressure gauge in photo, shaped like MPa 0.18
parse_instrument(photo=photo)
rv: MPa 0.05
